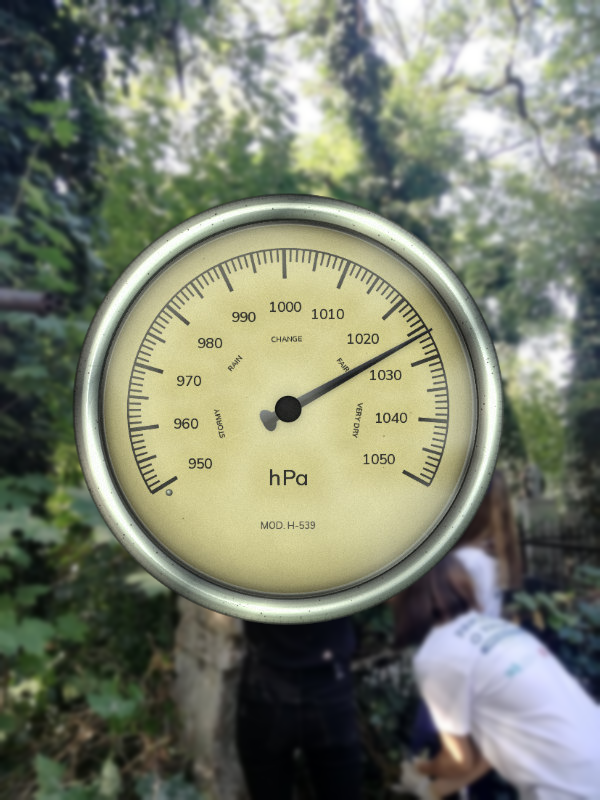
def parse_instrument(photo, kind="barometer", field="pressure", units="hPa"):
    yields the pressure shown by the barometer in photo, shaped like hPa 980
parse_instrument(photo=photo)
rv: hPa 1026
